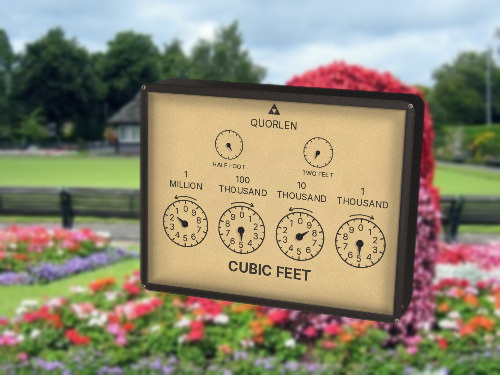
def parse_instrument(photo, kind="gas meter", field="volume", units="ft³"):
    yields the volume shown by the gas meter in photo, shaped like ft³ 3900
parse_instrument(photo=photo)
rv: ft³ 148500
